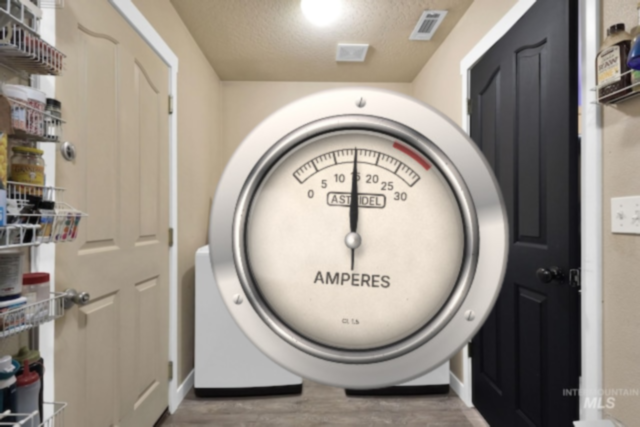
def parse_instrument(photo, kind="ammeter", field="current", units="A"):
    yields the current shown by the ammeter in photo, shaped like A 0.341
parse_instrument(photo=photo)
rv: A 15
